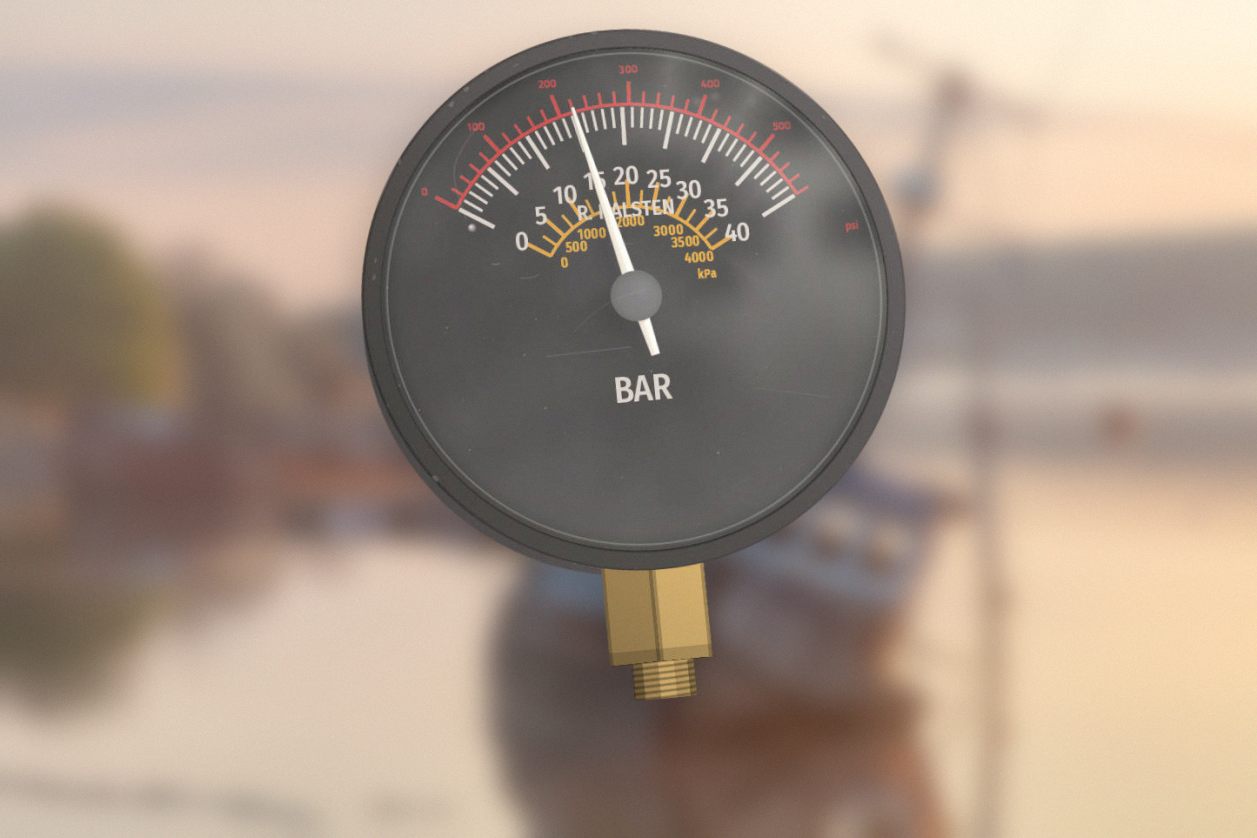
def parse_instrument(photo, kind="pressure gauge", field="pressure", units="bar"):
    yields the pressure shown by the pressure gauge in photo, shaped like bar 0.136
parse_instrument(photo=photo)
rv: bar 15
